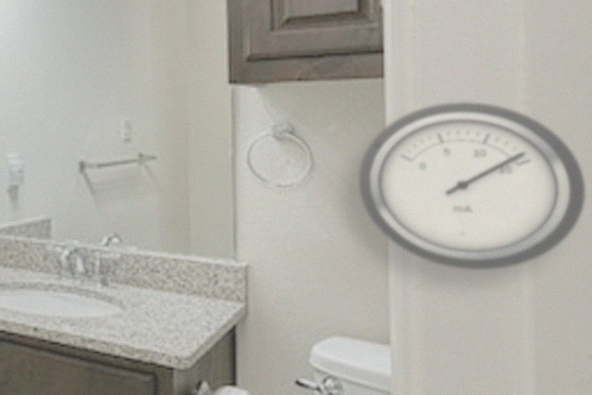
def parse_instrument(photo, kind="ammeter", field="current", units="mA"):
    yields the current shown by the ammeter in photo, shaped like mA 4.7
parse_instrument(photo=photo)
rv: mA 14
